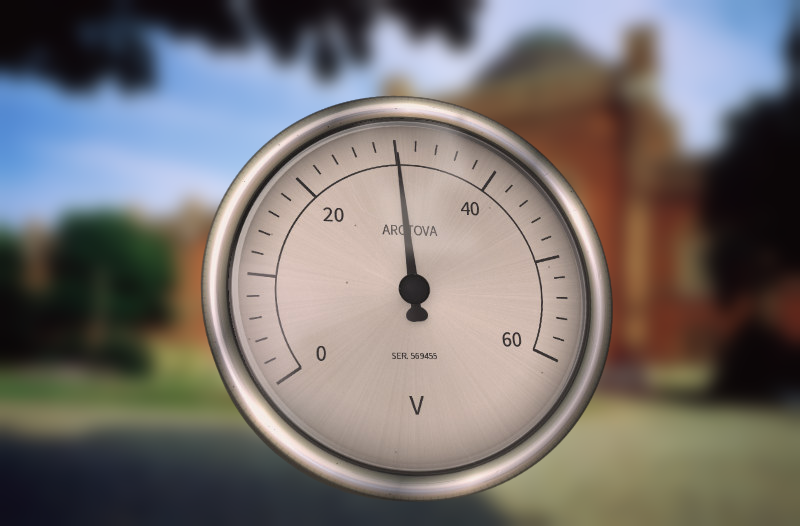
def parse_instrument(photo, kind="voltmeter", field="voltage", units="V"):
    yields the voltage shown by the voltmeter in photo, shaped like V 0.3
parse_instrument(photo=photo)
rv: V 30
